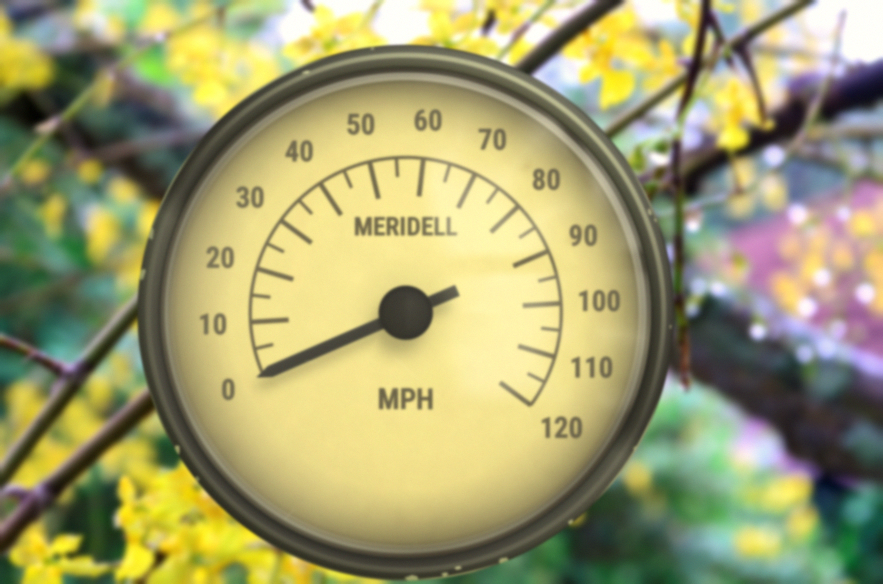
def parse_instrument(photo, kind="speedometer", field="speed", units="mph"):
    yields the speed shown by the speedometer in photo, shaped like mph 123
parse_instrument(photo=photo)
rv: mph 0
